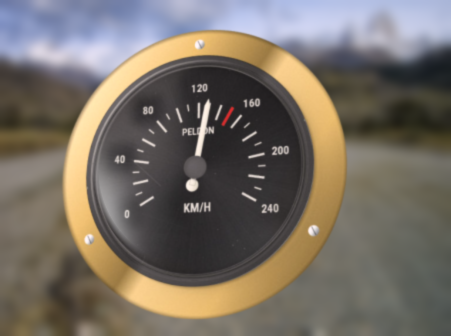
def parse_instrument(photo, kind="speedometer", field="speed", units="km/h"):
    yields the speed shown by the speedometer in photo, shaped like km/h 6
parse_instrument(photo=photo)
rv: km/h 130
